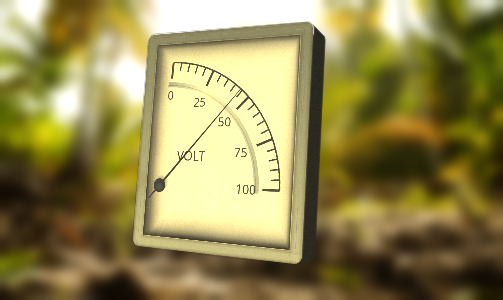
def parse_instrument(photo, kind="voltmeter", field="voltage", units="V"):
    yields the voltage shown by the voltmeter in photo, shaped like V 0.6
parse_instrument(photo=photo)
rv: V 45
